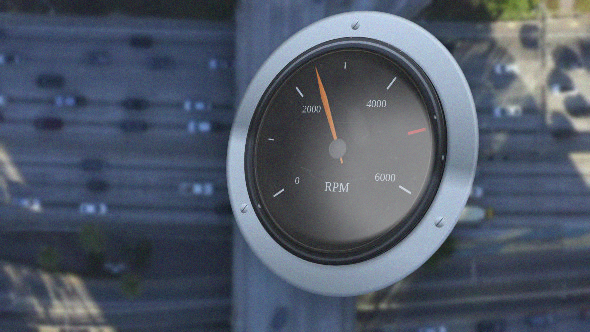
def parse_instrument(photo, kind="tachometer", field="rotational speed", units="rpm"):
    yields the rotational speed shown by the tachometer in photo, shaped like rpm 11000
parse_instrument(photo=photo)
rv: rpm 2500
